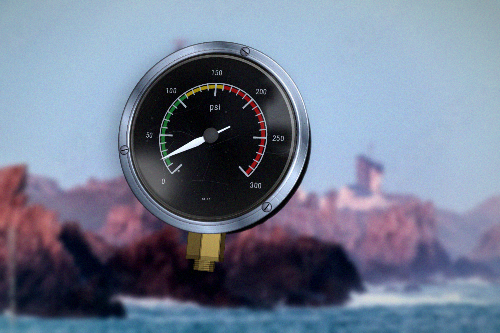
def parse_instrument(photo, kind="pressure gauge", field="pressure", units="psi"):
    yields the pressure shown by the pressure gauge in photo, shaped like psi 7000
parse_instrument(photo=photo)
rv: psi 20
